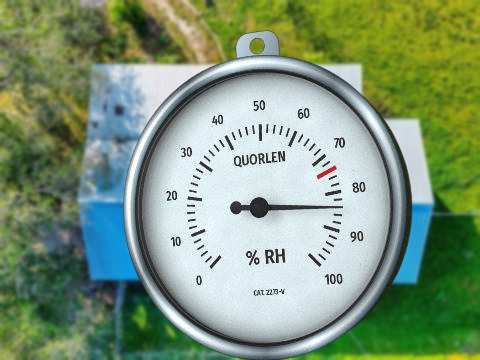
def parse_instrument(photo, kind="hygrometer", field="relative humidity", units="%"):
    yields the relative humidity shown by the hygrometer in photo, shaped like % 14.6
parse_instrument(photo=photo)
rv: % 84
